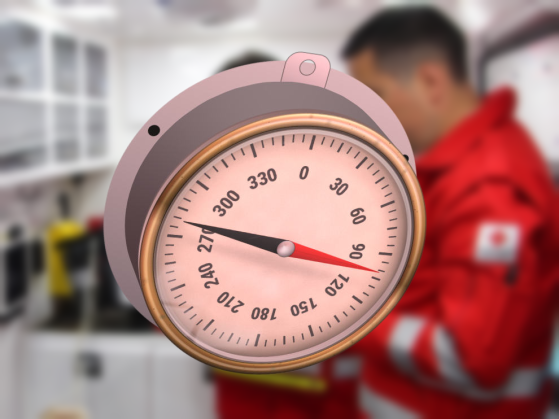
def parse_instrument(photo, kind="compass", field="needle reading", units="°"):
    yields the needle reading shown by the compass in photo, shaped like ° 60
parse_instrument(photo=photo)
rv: ° 100
